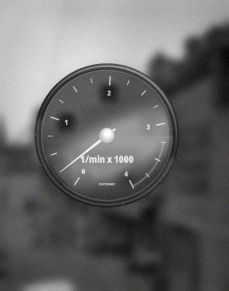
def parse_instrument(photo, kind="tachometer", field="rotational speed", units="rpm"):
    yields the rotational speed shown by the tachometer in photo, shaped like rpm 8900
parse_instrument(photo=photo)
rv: rpm 250
